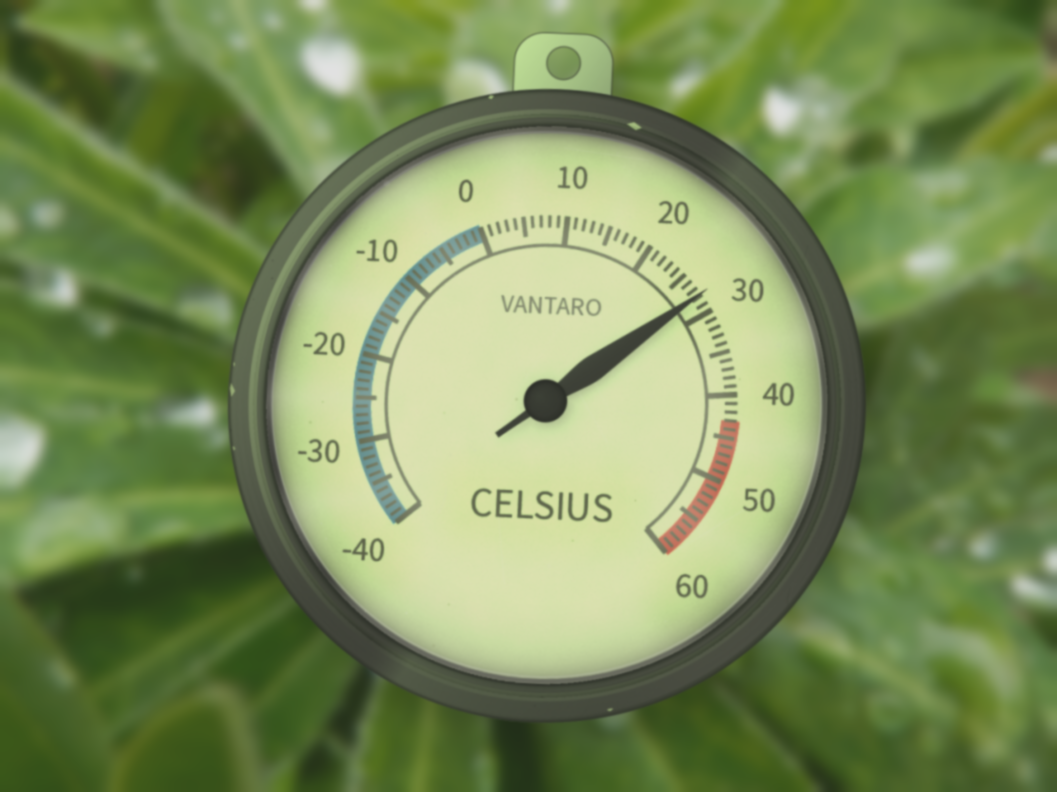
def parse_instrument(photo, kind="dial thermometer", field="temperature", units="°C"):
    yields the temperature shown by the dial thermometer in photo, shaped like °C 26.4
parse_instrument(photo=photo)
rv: °C 28
